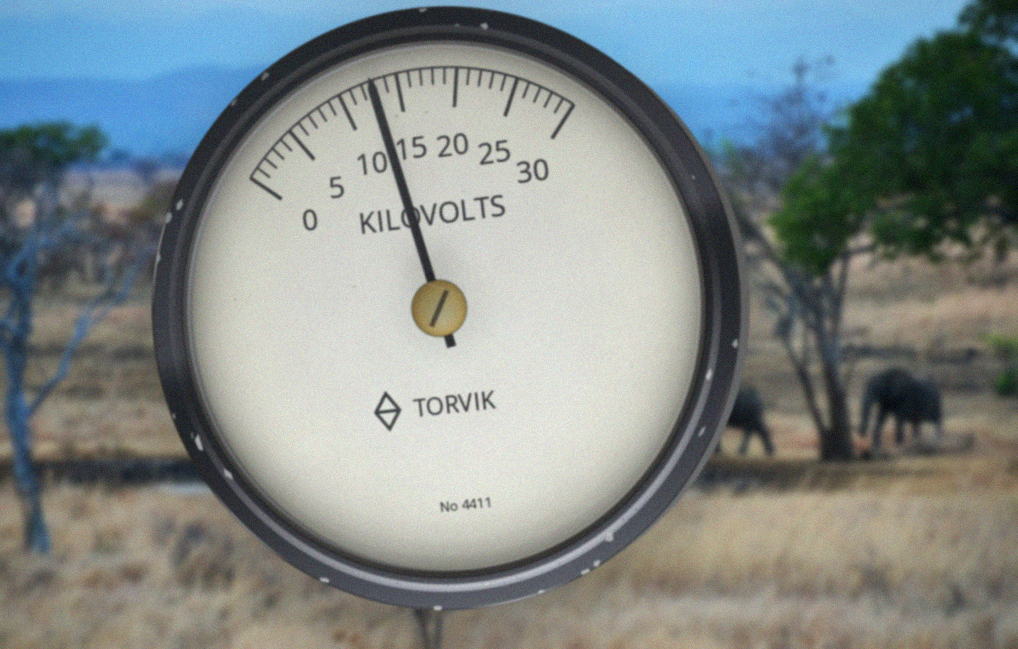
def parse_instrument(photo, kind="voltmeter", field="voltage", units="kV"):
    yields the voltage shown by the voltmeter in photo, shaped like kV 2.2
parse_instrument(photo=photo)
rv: kV 13
